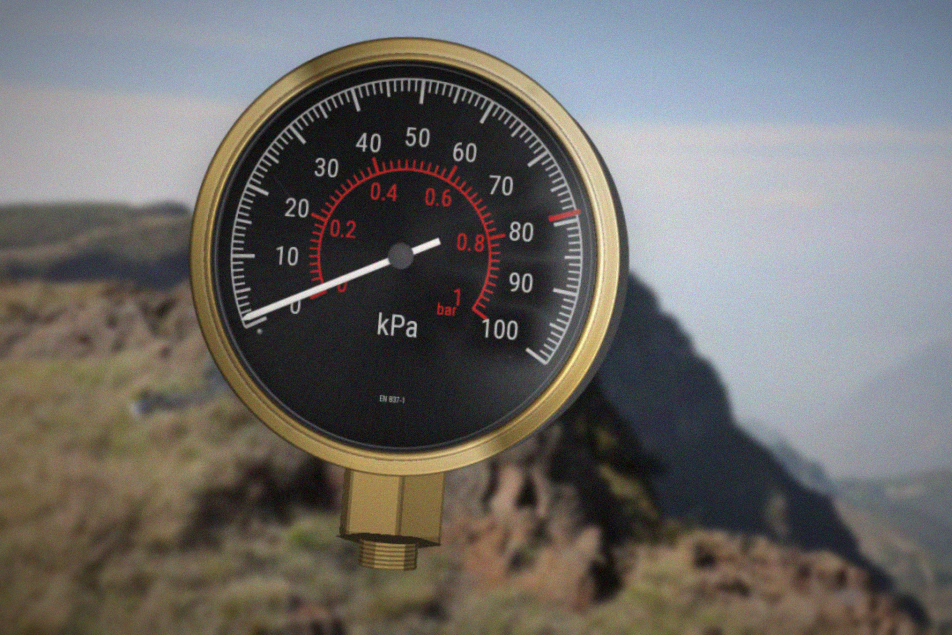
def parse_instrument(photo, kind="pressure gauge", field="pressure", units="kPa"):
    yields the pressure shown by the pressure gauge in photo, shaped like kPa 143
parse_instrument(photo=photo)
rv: kPa 1
